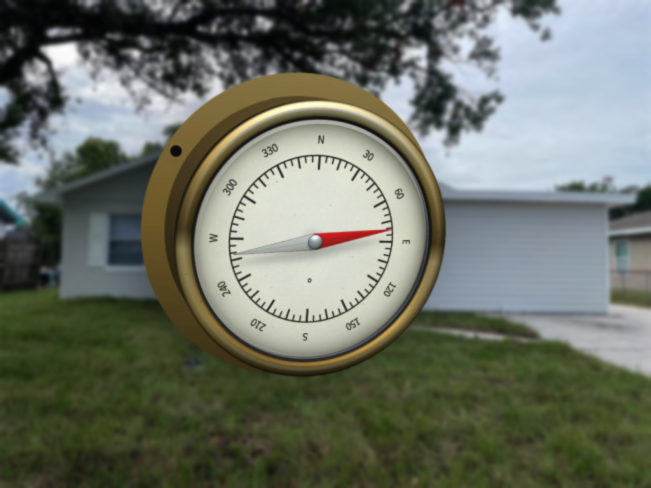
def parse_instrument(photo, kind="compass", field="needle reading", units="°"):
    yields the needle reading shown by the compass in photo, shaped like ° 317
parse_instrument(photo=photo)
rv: ° 80
